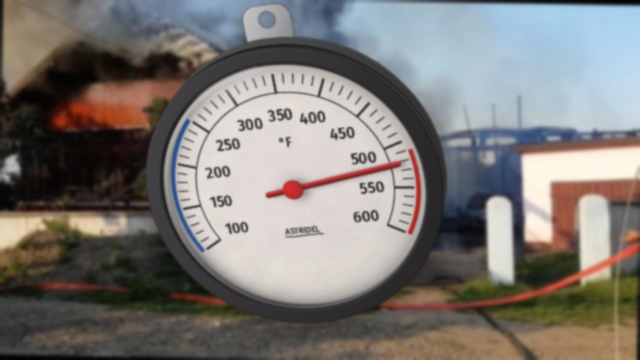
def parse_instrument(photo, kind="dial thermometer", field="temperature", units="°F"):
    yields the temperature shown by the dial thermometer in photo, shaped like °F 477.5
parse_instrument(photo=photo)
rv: °F 520
